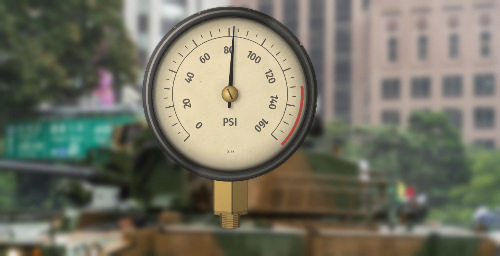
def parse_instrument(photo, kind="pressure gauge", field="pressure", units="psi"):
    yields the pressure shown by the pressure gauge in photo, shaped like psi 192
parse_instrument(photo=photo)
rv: psi 82.5
